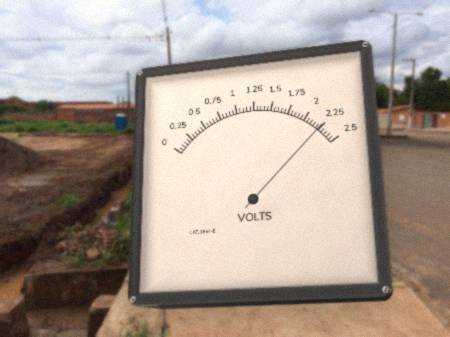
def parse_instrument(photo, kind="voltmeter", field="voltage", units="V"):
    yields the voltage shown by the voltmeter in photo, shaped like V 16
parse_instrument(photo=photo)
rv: V 2.25
